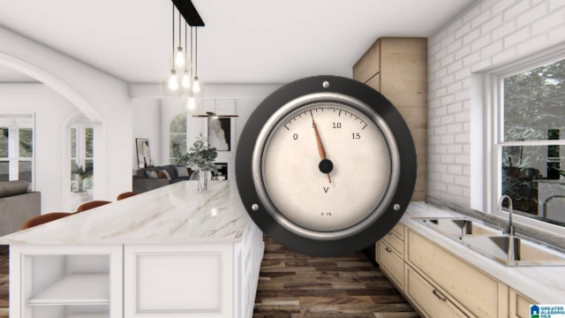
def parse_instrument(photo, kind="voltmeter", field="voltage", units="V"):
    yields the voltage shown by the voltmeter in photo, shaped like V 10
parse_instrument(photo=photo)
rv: V 5
